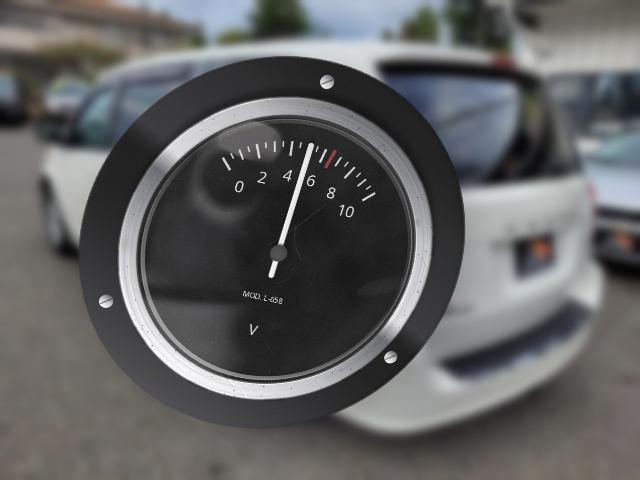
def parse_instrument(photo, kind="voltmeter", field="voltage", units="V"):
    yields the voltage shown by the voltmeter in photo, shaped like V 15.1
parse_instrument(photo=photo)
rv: V 5
